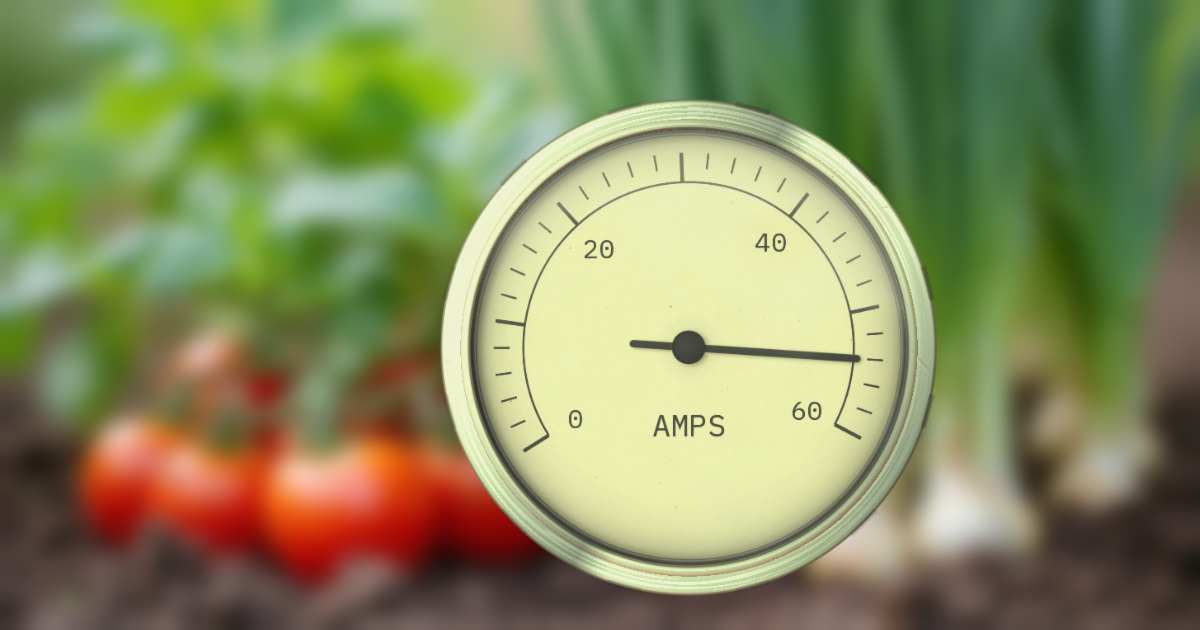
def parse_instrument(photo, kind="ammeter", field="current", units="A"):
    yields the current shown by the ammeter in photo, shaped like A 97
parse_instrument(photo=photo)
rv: A 54
